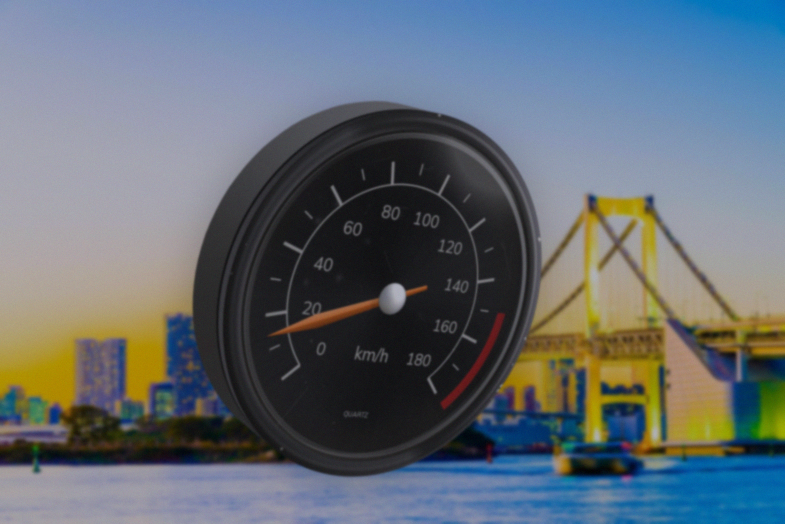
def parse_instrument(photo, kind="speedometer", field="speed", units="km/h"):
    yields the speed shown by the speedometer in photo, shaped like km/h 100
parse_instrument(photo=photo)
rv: km/h 15
